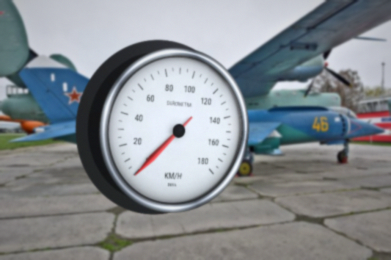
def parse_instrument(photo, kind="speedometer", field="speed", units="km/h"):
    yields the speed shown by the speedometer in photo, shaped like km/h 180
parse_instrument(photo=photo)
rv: km/h 0
